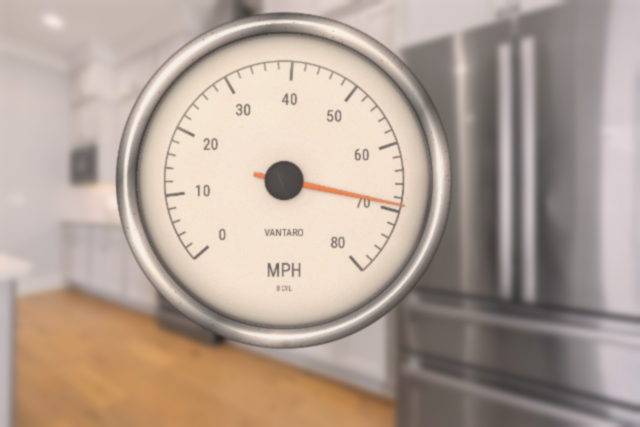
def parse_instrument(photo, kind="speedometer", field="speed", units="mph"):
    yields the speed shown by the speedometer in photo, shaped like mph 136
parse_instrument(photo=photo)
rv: mph 69
